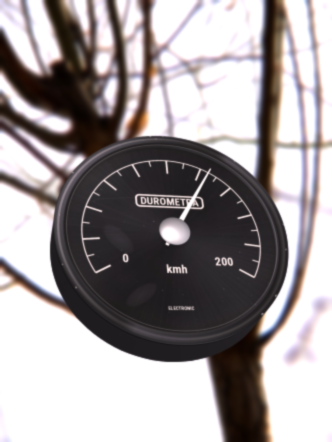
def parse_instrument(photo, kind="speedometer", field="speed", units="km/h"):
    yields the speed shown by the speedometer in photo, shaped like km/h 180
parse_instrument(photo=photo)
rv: km/h 125
